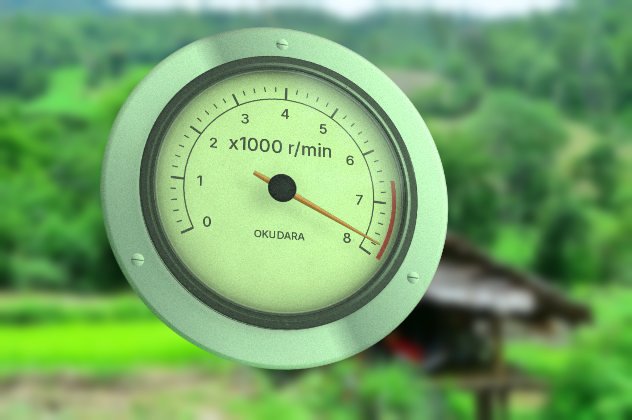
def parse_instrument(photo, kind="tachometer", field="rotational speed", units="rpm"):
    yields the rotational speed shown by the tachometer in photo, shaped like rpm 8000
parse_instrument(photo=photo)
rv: rpm 7800
